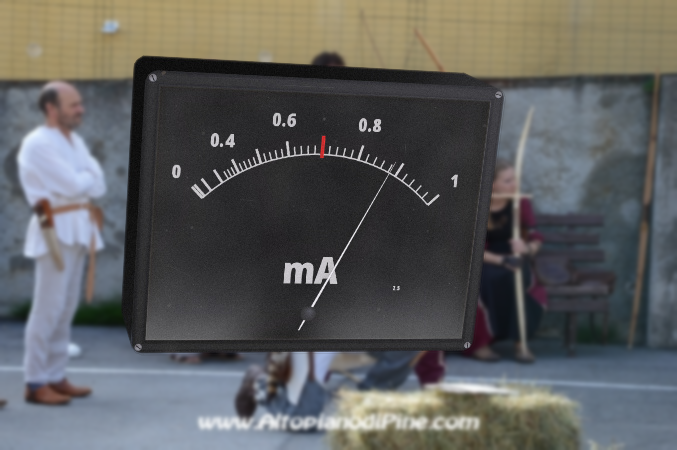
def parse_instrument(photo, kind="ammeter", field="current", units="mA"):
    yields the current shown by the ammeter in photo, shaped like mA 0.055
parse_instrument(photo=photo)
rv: mA 0.88
